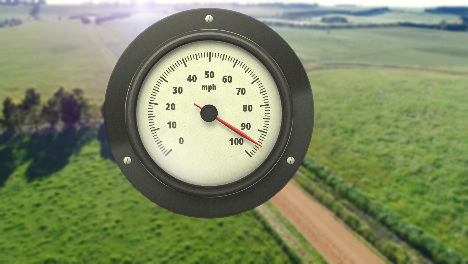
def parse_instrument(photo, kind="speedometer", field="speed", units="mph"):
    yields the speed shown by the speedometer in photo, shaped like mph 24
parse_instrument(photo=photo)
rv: mph 95
